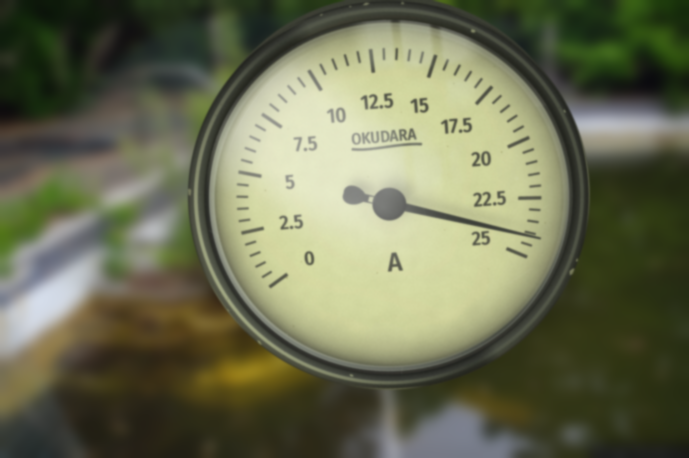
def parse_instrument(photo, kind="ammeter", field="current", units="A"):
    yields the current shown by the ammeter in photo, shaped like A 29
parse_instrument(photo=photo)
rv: A 24
